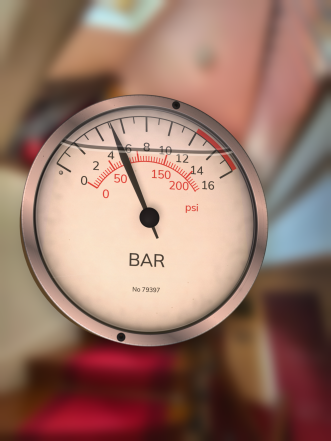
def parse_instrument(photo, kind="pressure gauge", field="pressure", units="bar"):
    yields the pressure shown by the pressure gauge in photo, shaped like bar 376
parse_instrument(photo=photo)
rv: bar 5
